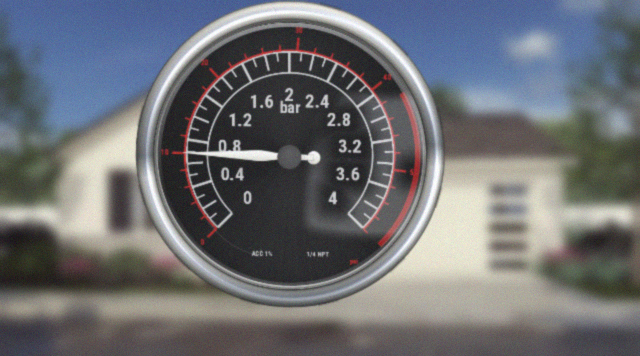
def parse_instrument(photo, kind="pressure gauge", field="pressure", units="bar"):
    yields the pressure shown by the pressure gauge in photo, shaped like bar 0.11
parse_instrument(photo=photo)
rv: bar 0.7
